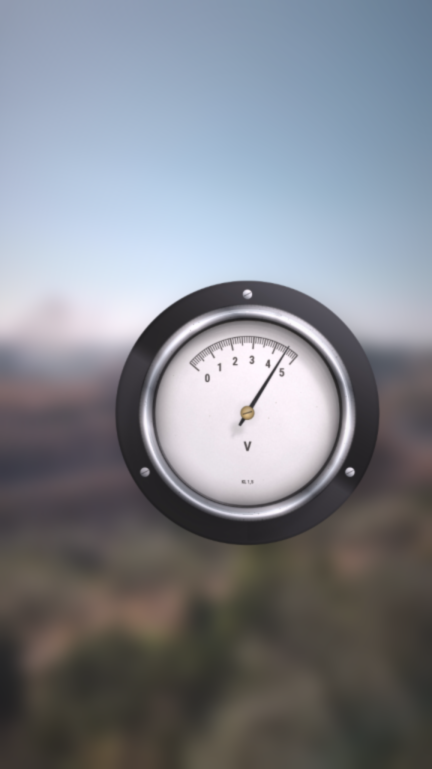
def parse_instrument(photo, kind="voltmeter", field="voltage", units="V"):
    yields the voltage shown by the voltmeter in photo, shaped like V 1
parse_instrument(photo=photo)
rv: V 4.5
